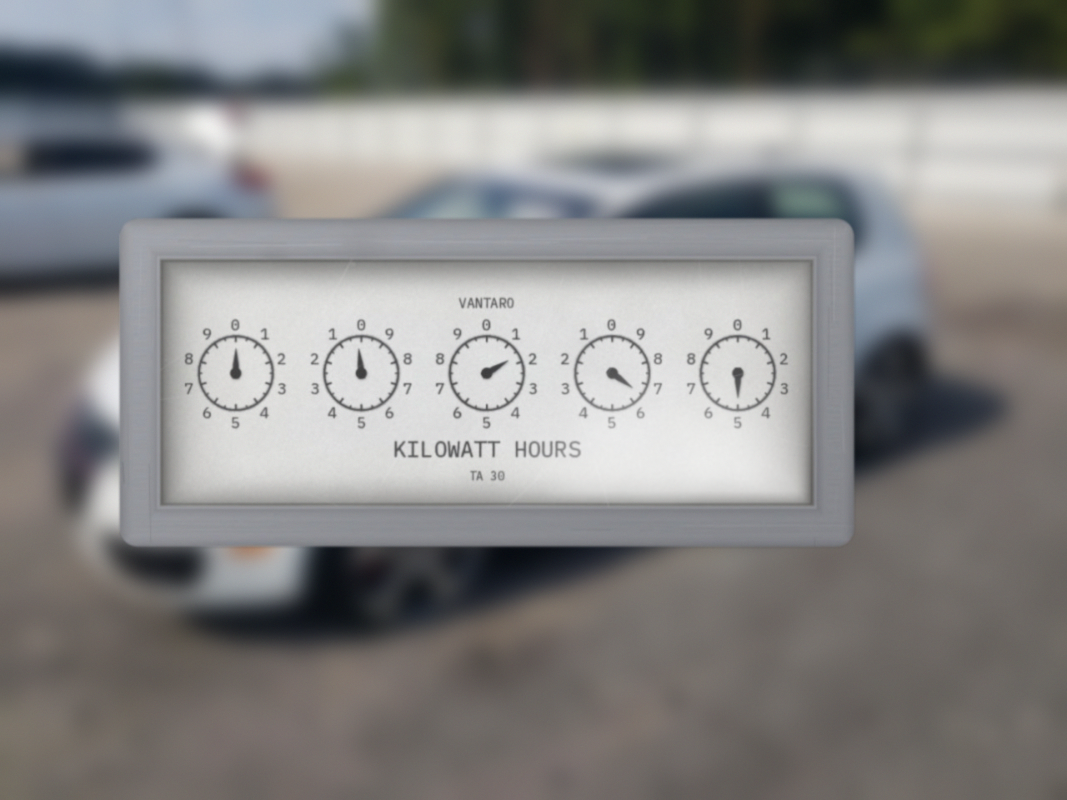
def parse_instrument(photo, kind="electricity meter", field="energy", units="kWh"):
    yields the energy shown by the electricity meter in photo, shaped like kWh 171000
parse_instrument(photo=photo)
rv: kWh 165
